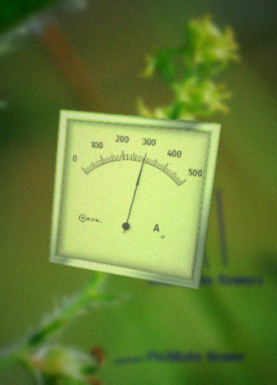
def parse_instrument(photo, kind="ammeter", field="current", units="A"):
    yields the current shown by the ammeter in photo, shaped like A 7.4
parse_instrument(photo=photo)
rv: A 300
